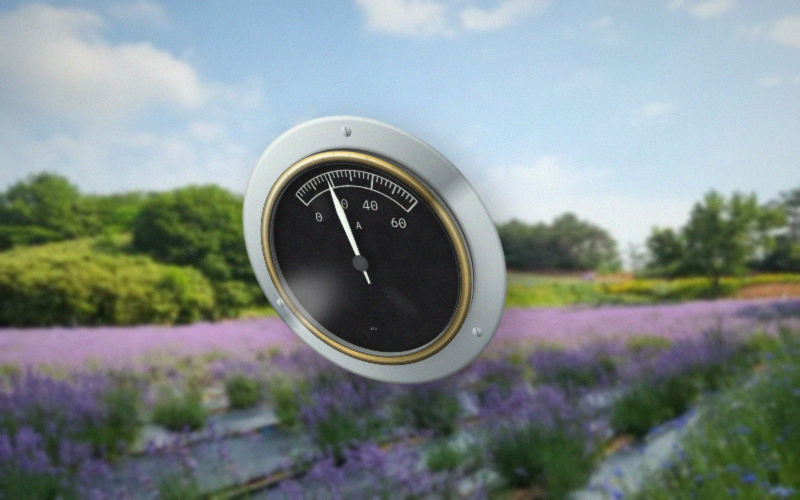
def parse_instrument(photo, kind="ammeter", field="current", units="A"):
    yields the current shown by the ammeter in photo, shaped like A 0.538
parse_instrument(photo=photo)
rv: A 20
